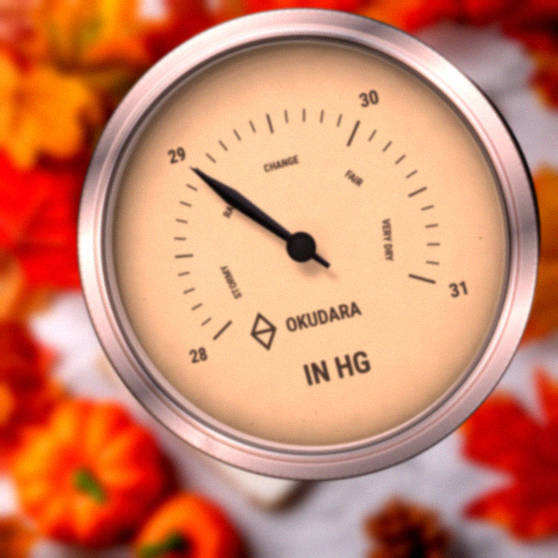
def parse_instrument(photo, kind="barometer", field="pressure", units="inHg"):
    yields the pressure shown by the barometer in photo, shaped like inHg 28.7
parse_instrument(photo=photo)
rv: inHg 29
